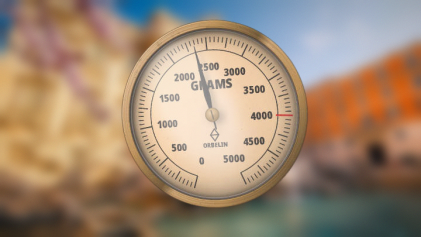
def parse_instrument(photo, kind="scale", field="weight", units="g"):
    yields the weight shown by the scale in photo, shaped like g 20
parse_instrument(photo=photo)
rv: g 2350
